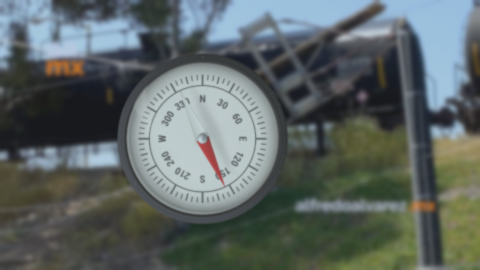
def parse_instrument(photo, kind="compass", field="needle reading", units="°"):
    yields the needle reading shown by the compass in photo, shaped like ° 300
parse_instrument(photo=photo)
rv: ° 155
